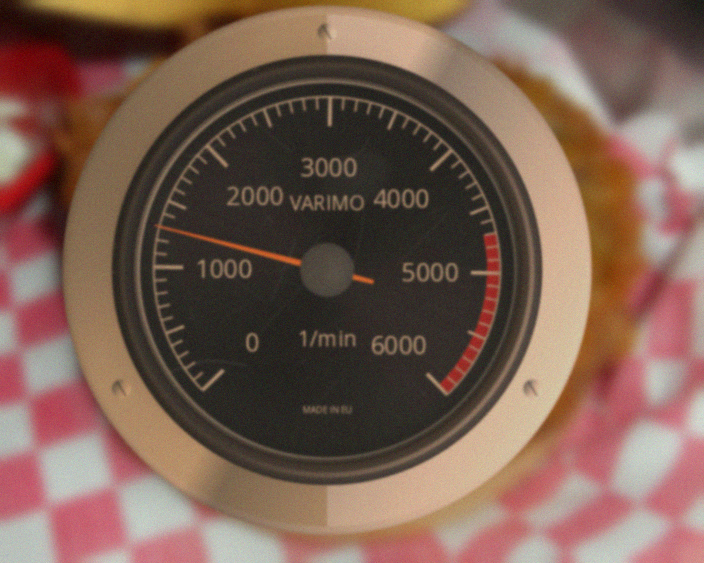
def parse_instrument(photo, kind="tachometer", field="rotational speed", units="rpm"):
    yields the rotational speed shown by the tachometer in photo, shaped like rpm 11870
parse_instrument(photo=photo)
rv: rpm 1300
